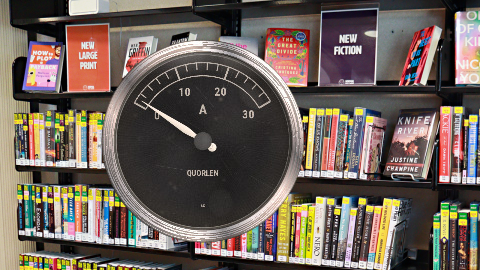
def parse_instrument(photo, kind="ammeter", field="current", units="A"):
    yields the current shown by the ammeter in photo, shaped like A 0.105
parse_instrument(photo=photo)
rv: A 1
